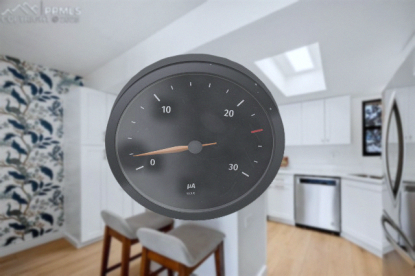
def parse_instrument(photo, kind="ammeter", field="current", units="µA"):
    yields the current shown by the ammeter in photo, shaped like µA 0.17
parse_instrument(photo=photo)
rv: µA 2
